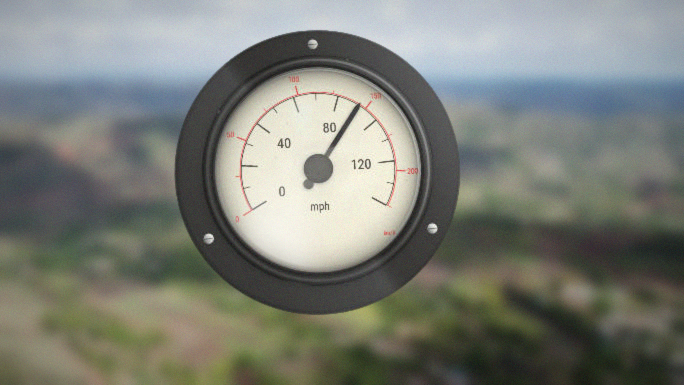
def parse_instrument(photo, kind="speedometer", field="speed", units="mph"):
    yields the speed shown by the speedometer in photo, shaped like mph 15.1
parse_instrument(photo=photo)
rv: mph 90
